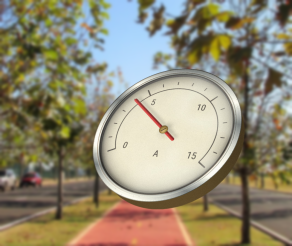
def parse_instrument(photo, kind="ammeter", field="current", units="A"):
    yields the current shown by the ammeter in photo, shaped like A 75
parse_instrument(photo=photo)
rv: A 4
